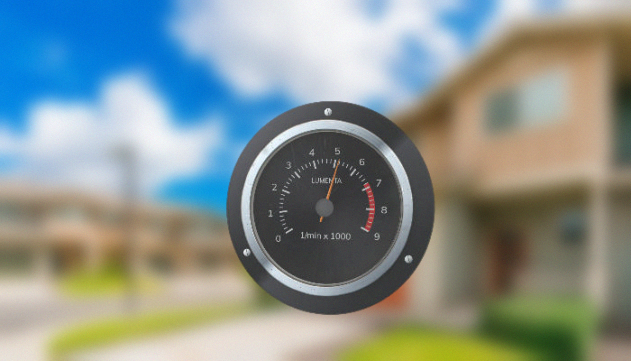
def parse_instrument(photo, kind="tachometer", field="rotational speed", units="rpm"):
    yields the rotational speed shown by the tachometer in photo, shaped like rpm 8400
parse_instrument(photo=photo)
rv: rpm 5200
